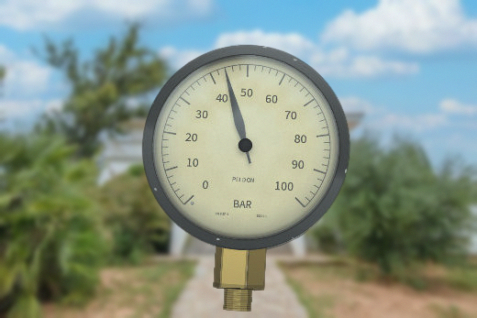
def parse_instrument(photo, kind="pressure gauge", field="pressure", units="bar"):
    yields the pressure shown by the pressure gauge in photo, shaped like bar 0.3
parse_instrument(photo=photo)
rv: bar 44
